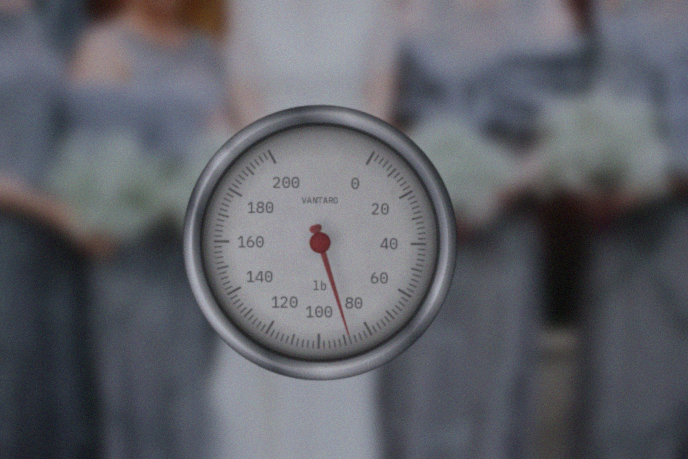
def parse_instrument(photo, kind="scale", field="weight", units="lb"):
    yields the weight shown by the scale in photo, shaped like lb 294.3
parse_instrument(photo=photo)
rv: lb 88
